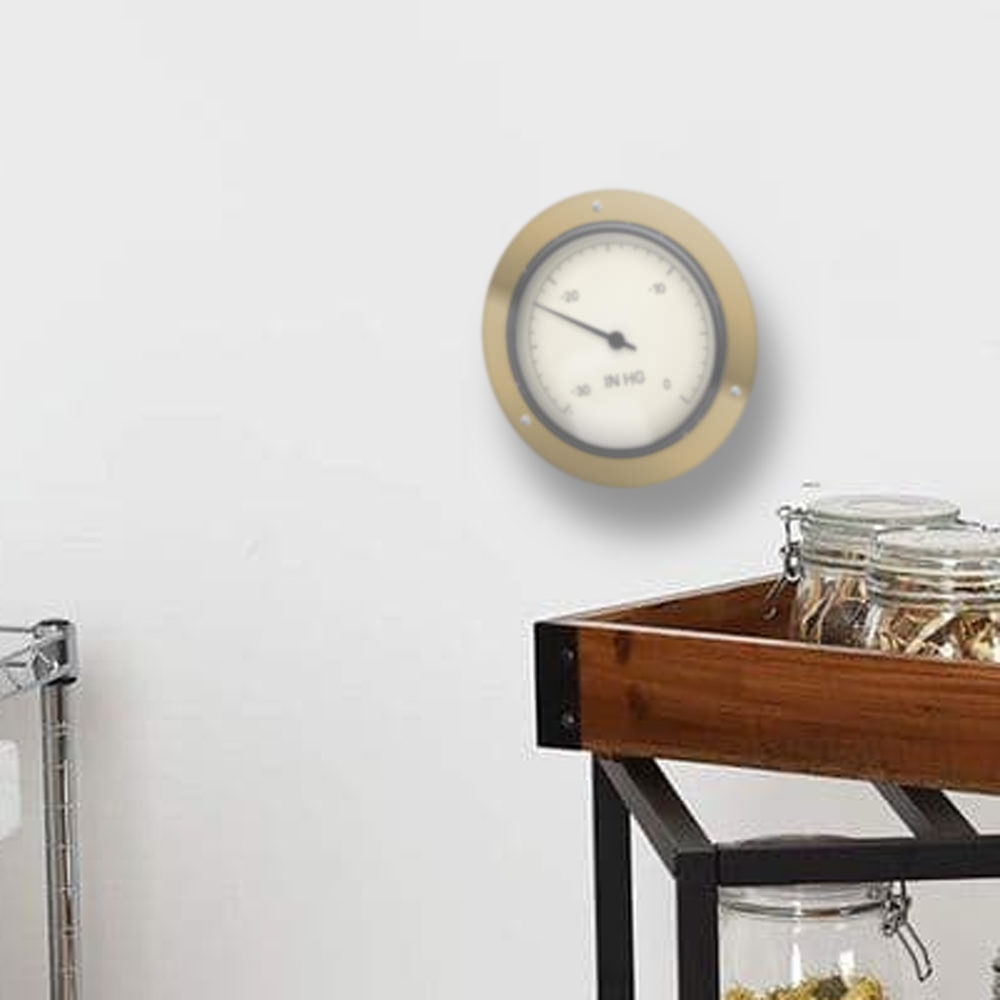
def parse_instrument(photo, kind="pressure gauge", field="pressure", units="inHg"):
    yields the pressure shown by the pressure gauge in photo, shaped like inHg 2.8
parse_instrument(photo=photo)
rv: inHg -22
